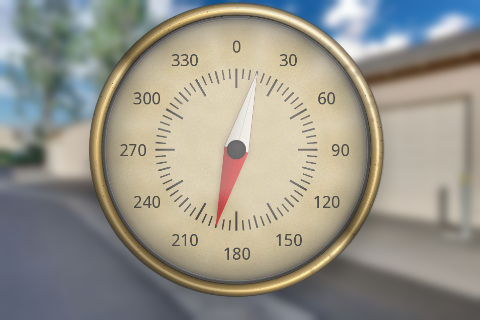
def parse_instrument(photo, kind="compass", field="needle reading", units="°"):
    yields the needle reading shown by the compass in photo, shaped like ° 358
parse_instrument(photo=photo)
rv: ° 195
